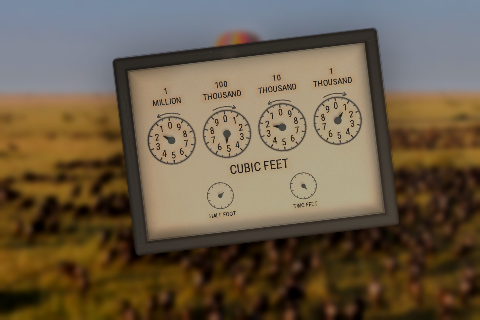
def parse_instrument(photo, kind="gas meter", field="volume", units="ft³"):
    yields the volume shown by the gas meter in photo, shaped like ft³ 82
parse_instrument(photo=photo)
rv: ft³ 152100
